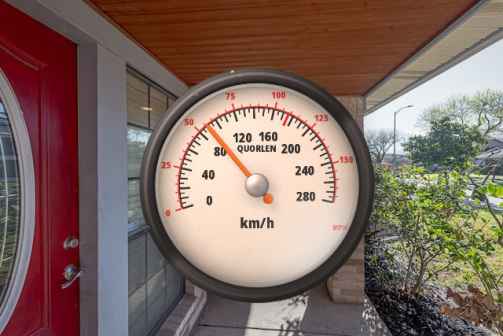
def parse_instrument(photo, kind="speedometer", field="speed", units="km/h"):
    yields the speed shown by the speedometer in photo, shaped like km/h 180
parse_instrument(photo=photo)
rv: km/h 90
